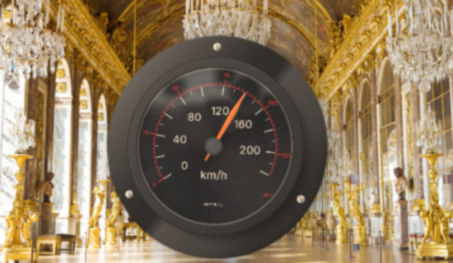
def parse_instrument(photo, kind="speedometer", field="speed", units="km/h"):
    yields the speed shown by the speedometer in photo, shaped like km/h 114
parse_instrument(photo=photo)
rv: km/h 140
